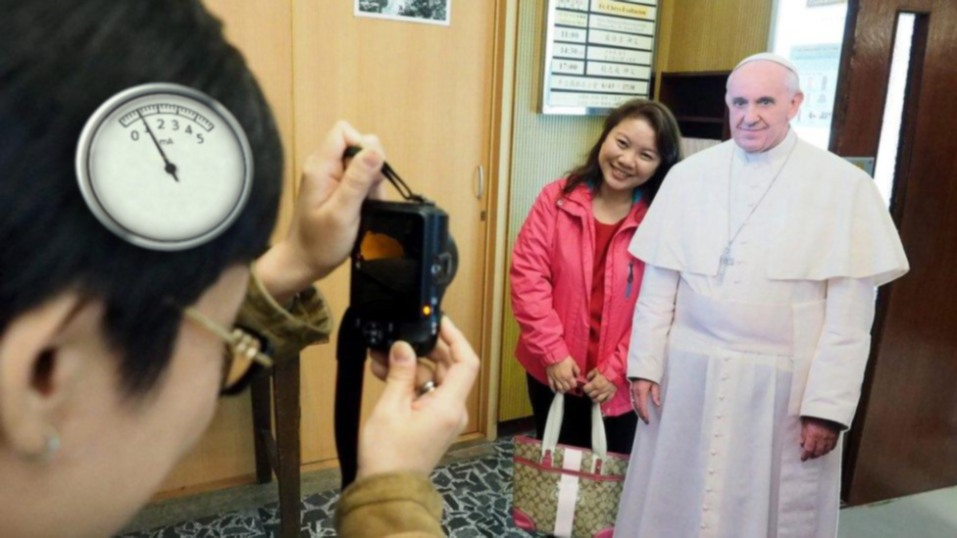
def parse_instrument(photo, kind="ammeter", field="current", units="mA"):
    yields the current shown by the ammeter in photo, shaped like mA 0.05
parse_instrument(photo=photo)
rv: mA 1
